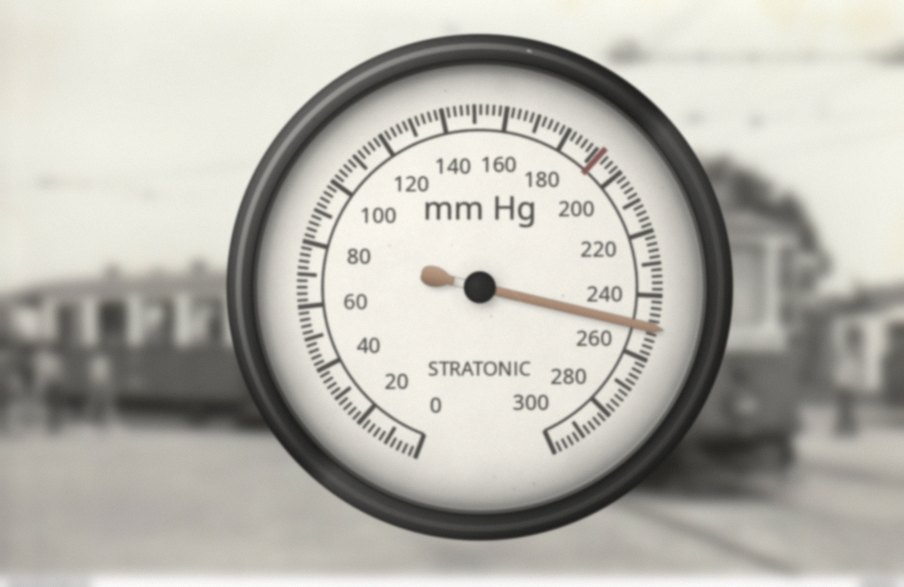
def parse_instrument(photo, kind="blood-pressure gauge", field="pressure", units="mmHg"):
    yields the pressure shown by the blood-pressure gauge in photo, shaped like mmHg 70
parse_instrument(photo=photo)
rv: mmHg 250
